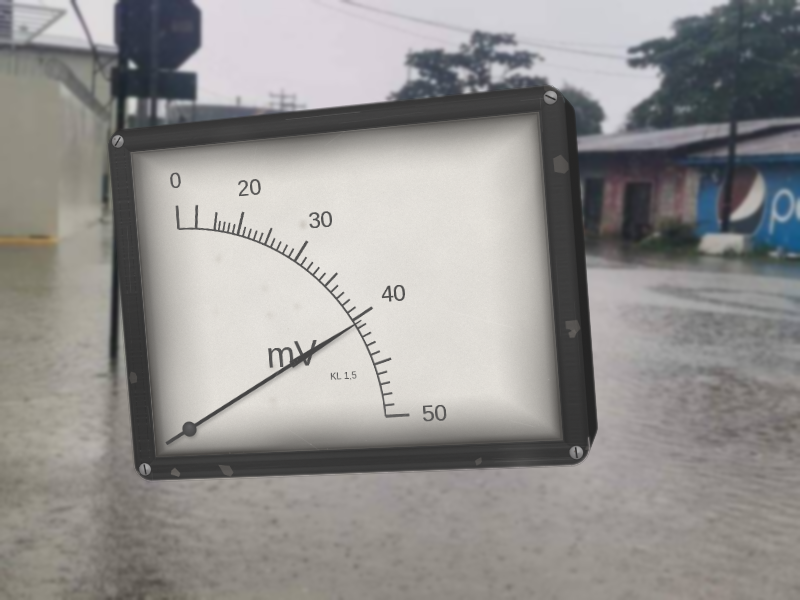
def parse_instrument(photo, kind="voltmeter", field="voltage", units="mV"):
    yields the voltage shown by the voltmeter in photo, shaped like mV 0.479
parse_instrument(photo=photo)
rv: mV 40.5
